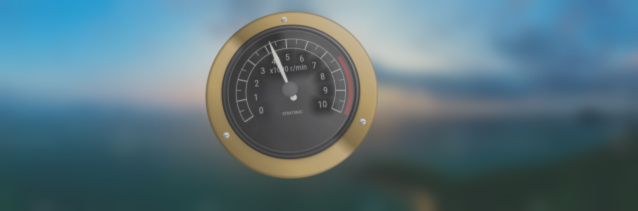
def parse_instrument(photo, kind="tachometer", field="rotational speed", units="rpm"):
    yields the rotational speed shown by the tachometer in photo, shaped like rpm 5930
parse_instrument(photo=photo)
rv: rpm 4250
